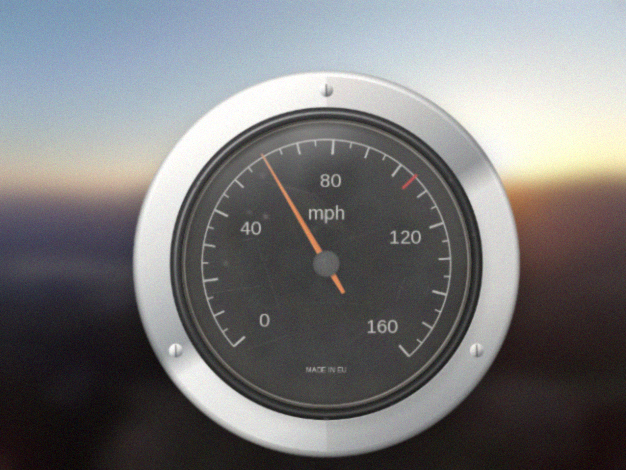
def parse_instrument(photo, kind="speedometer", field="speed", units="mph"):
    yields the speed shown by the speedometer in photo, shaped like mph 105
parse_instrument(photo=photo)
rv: mph 60
